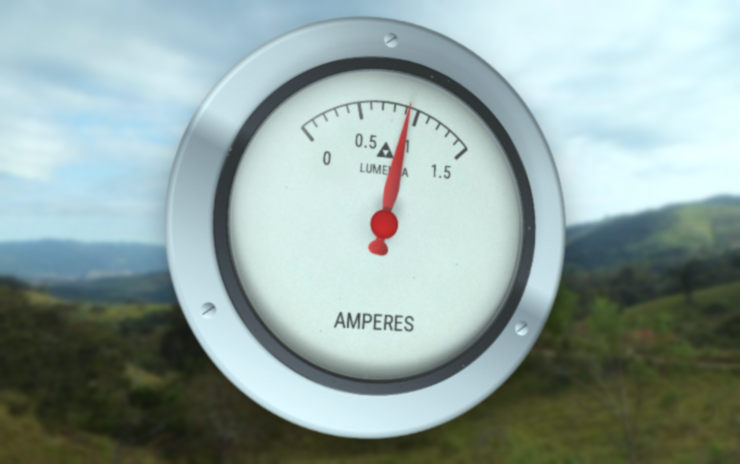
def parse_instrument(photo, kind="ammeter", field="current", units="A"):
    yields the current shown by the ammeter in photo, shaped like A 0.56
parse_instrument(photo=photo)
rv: A 0.9
